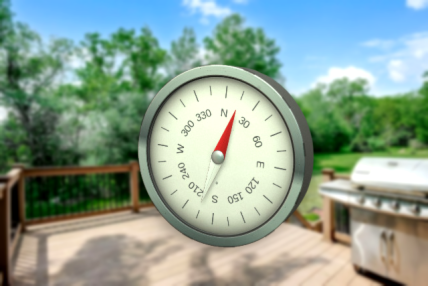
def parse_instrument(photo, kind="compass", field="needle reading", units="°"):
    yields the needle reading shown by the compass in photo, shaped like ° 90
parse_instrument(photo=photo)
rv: ° 15
